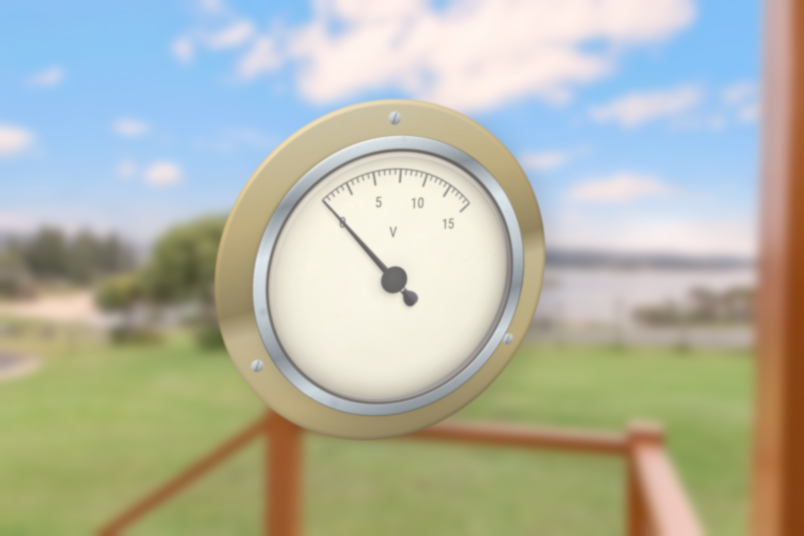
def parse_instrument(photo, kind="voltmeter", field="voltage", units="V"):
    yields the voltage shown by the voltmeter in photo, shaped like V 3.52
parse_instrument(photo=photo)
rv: V 0
